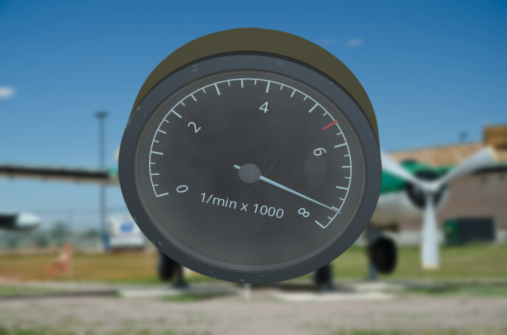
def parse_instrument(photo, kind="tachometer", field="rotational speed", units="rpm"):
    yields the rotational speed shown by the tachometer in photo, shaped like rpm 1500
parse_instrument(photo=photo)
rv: rpm 7500
